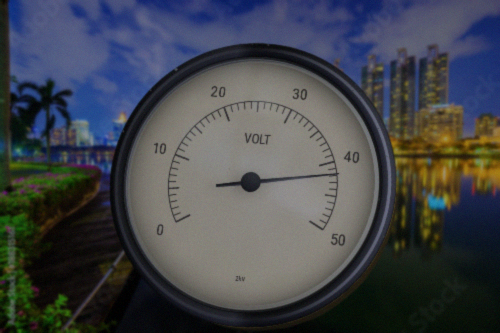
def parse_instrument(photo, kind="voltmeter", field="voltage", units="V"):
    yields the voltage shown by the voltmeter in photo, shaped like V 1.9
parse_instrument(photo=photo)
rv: V 42
